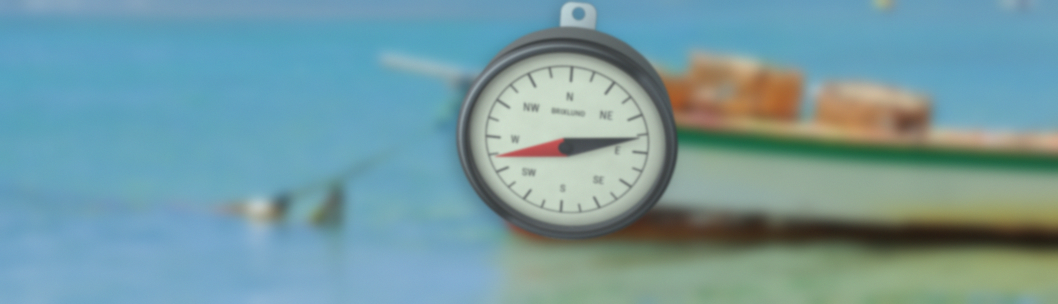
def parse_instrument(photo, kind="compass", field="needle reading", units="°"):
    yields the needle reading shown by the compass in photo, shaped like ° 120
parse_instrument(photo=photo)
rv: ° 255
